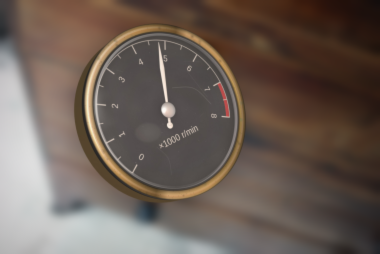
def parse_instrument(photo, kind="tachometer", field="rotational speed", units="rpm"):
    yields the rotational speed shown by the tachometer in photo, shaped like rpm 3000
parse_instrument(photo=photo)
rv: rpm 4750
